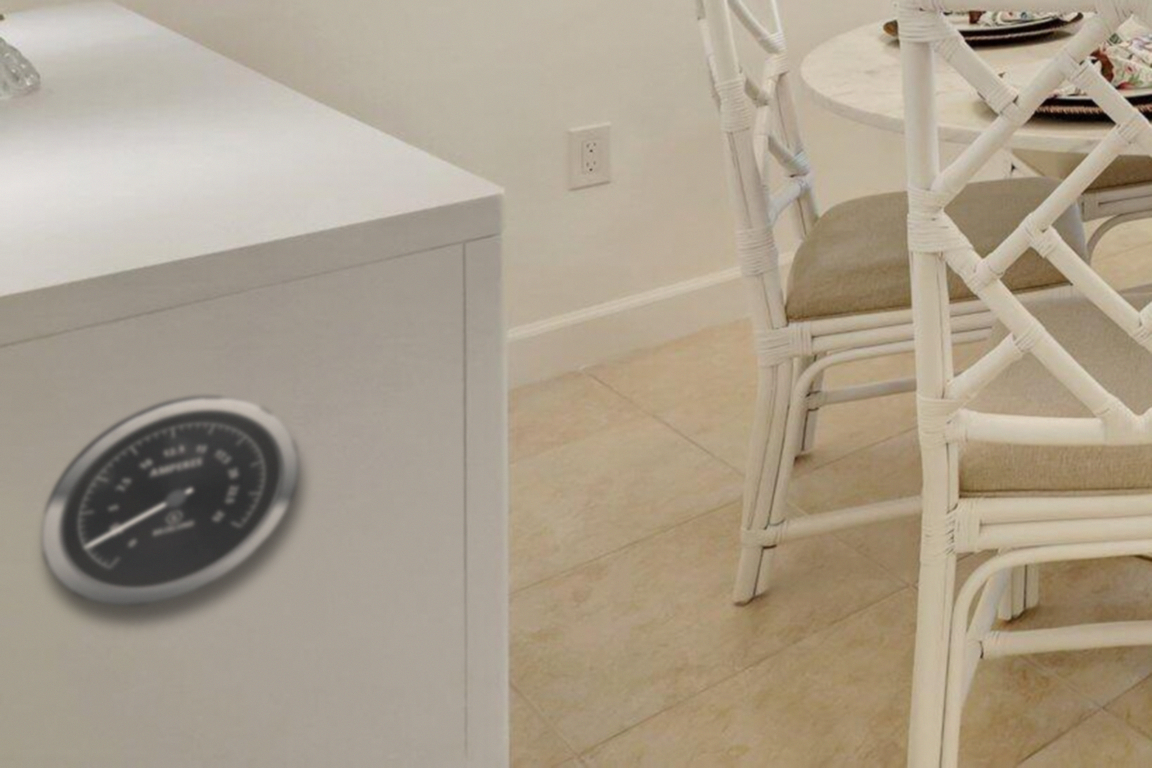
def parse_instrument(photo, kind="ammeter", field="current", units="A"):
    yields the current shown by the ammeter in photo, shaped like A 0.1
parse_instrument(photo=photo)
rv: A 2.5
